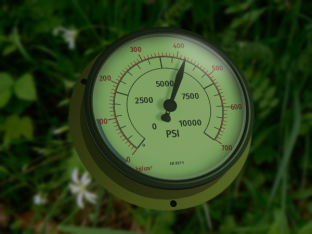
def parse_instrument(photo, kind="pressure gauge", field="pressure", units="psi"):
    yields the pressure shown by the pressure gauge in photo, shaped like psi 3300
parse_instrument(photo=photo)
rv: psi 6000
